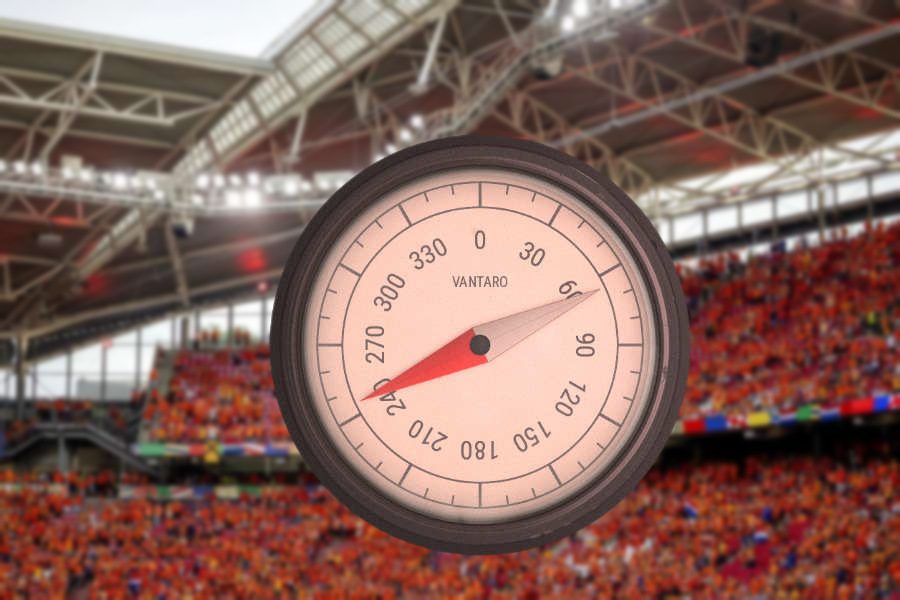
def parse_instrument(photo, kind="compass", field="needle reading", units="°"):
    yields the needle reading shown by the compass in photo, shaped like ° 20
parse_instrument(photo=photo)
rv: ° 245
